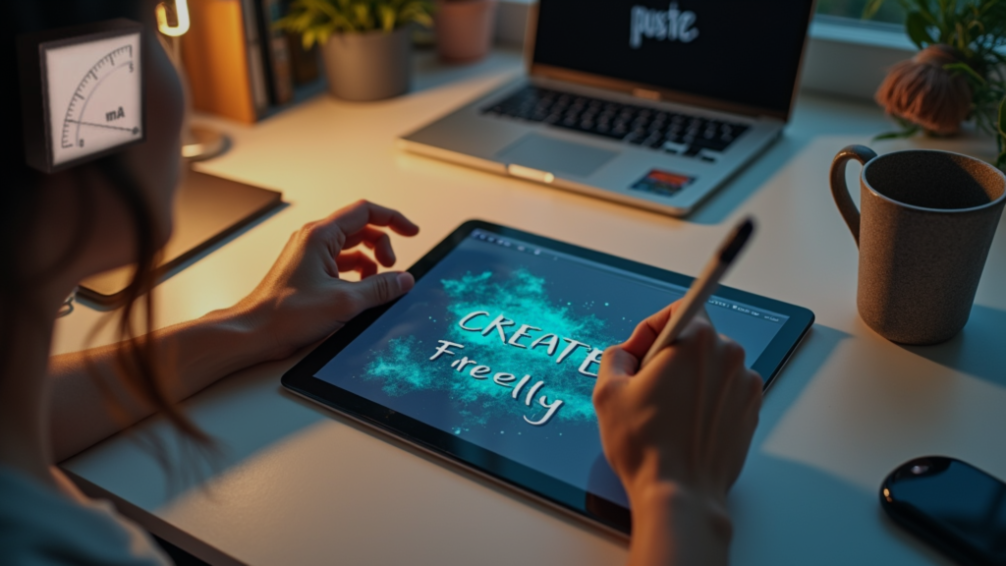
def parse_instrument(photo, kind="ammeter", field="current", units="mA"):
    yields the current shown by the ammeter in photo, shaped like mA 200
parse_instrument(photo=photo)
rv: mA 1
